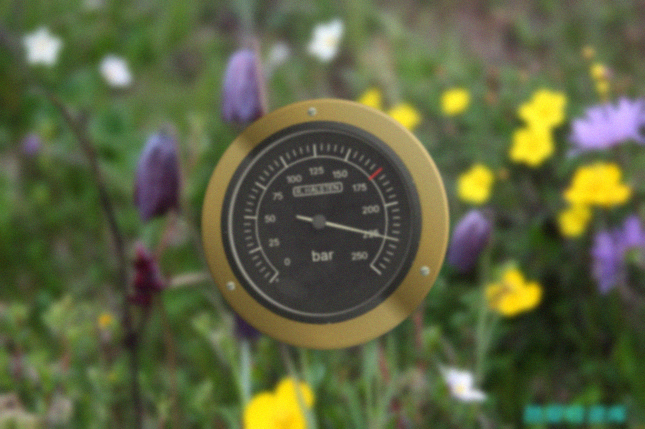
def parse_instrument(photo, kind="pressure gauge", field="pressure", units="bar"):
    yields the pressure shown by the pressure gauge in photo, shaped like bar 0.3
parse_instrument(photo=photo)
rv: bar 225
